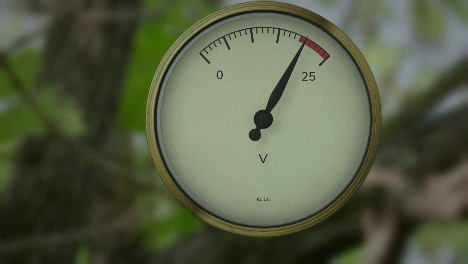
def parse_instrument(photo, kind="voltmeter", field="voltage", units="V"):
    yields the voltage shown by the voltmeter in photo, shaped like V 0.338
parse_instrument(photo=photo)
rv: V 20
